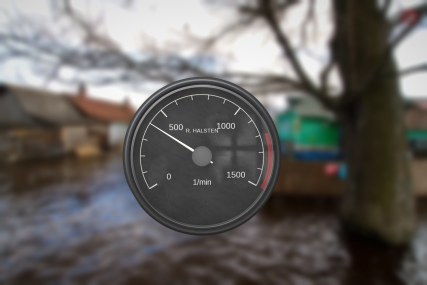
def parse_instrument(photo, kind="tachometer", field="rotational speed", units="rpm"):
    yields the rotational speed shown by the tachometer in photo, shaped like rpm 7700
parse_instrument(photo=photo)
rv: rpm 400
